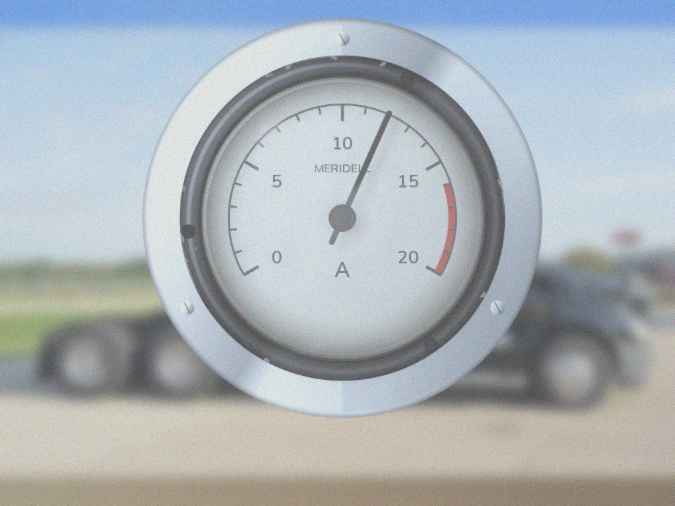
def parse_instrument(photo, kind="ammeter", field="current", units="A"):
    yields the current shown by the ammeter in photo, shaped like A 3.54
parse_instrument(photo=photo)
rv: A 12
